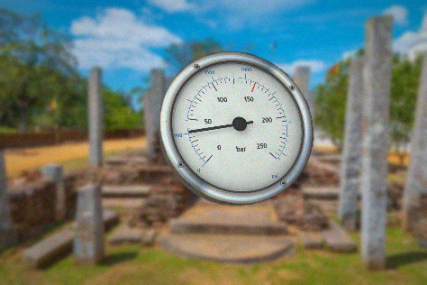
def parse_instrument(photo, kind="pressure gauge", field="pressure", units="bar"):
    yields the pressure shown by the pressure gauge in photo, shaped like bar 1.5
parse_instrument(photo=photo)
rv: bar 35
